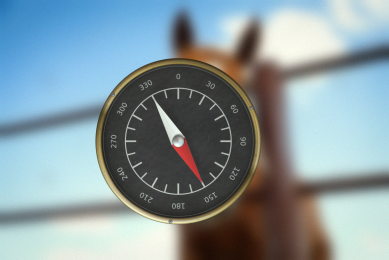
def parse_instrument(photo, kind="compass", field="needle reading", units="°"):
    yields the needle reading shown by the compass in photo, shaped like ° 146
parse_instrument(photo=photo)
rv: ° 150
